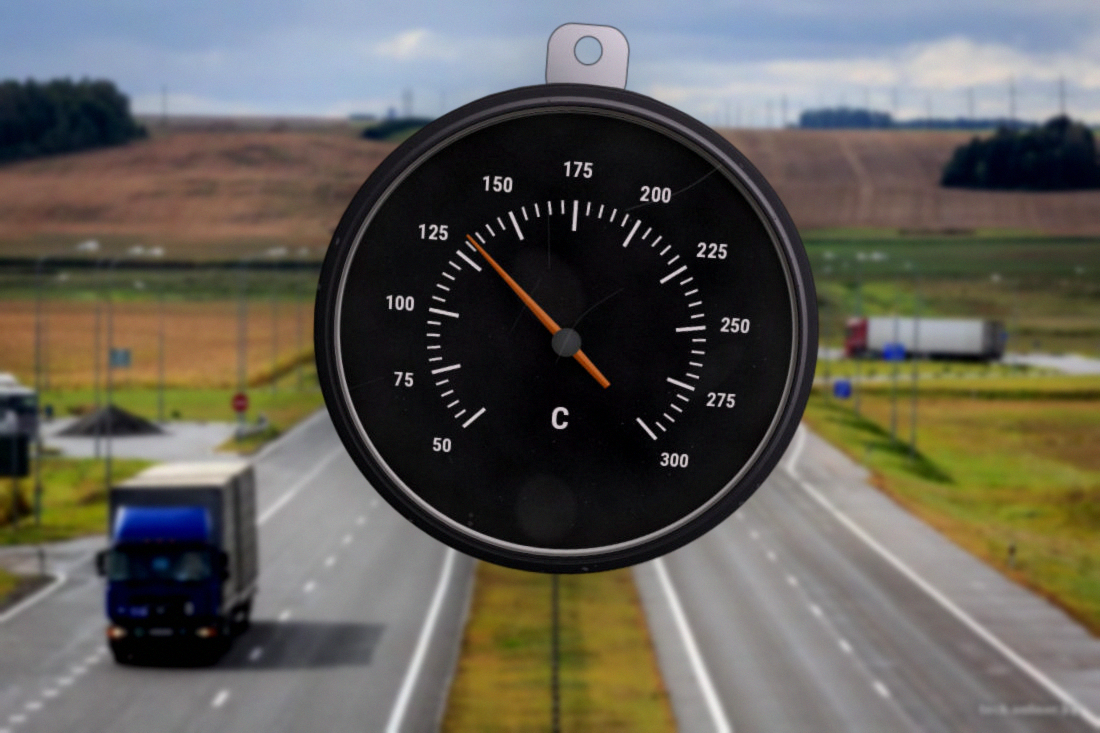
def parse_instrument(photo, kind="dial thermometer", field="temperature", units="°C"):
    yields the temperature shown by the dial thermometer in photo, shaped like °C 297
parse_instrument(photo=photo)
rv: °C 132.5
